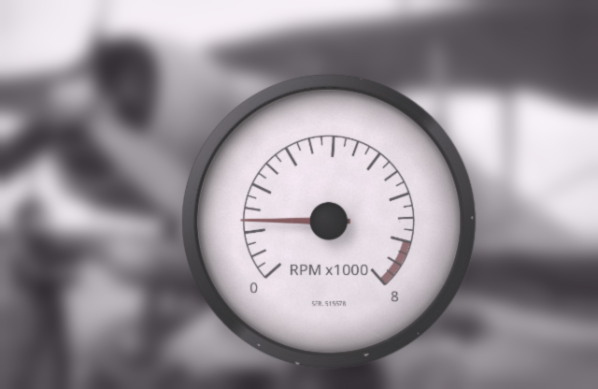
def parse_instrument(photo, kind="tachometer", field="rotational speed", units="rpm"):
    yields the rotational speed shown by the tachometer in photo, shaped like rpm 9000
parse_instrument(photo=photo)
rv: rpm 1250
